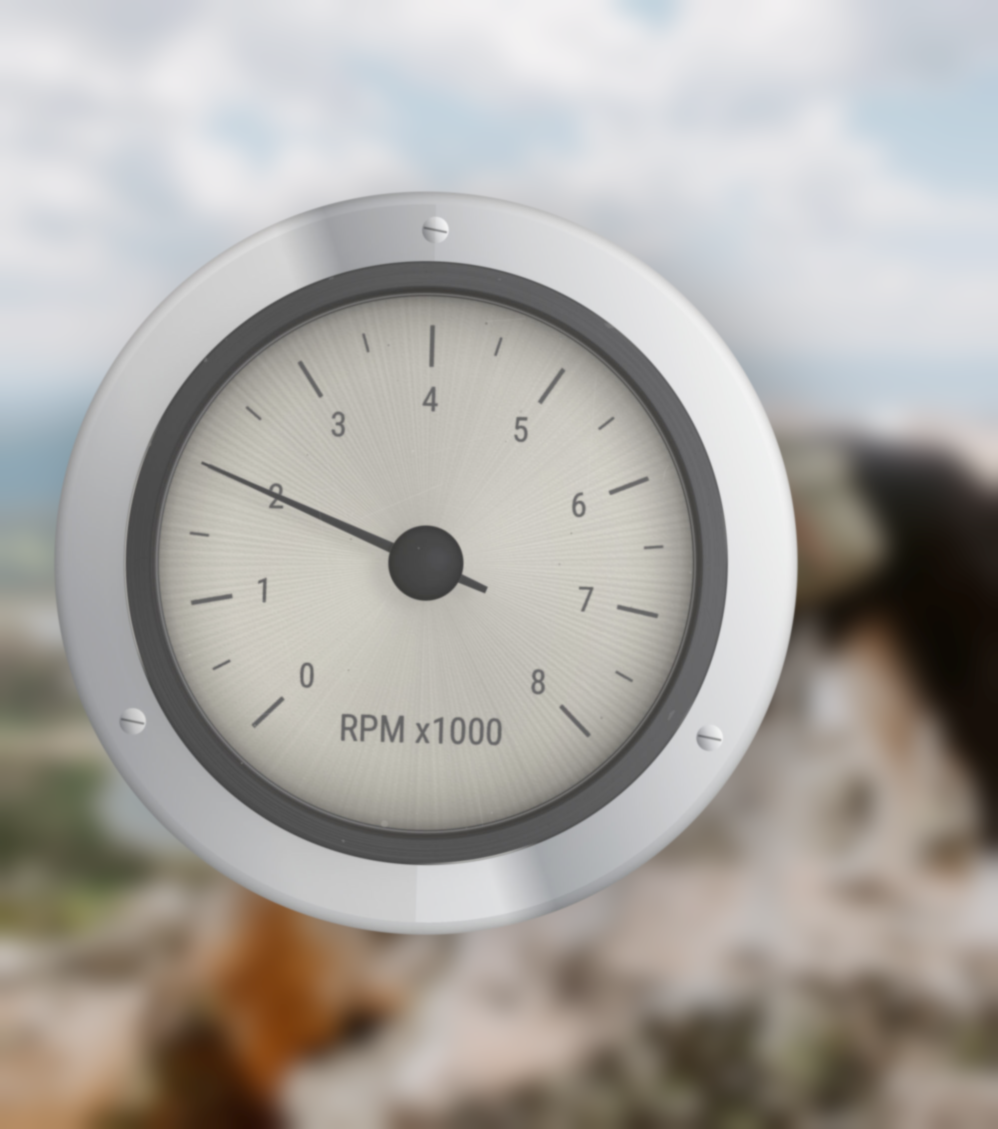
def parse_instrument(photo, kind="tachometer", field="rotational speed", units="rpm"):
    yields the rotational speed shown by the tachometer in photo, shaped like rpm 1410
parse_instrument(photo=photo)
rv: rpm 2000
